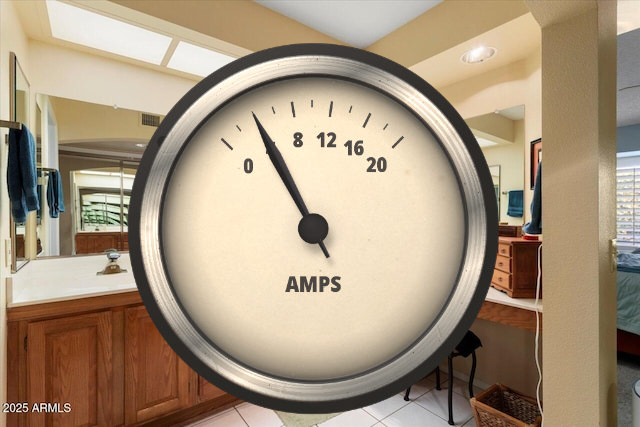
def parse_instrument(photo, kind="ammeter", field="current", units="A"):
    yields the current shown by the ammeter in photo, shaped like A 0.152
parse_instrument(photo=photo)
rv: A 4
